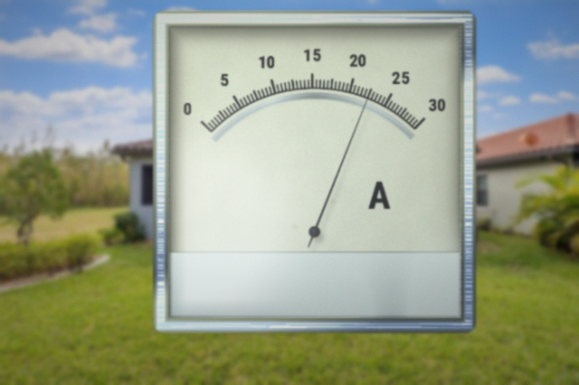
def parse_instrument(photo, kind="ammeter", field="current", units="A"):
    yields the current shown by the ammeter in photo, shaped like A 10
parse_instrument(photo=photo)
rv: A 22.5
